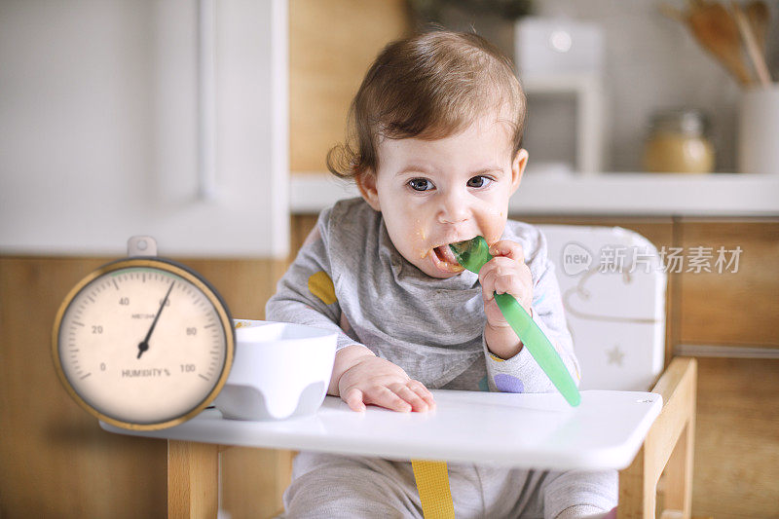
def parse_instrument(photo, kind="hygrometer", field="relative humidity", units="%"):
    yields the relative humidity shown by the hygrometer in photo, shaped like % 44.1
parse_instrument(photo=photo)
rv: % 60
